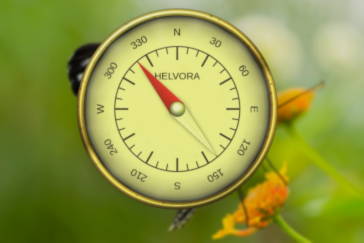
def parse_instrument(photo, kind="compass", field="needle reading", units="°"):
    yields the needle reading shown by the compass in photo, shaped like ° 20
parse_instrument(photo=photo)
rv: ° 320
